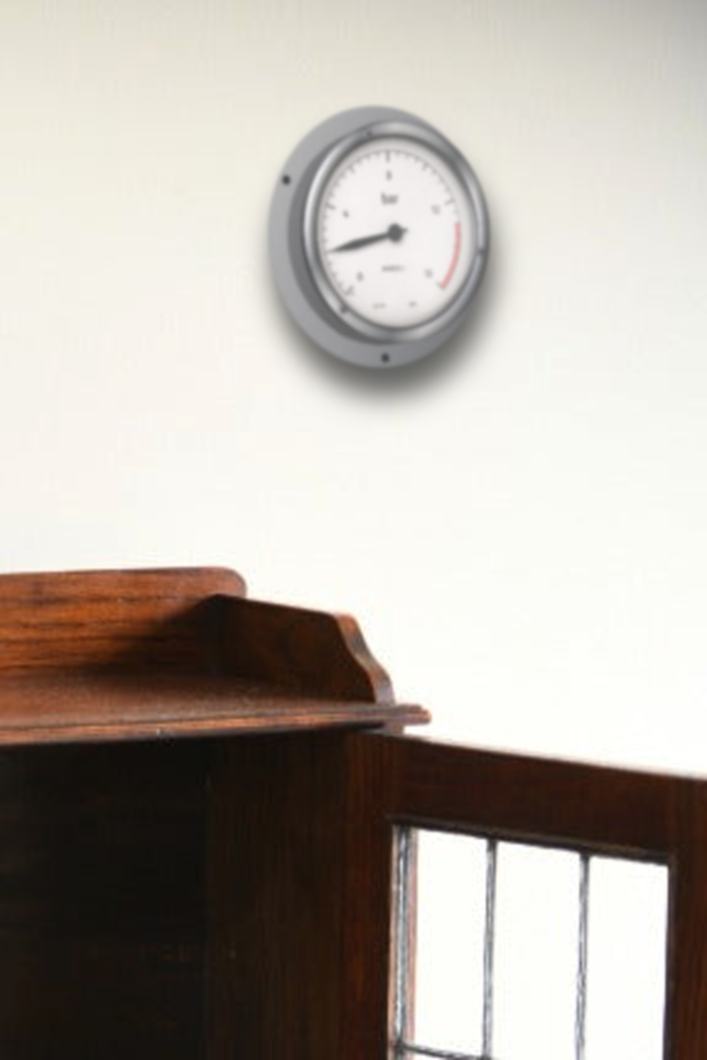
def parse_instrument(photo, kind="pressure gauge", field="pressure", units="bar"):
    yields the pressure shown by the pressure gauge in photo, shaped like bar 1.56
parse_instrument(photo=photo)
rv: bar 2
